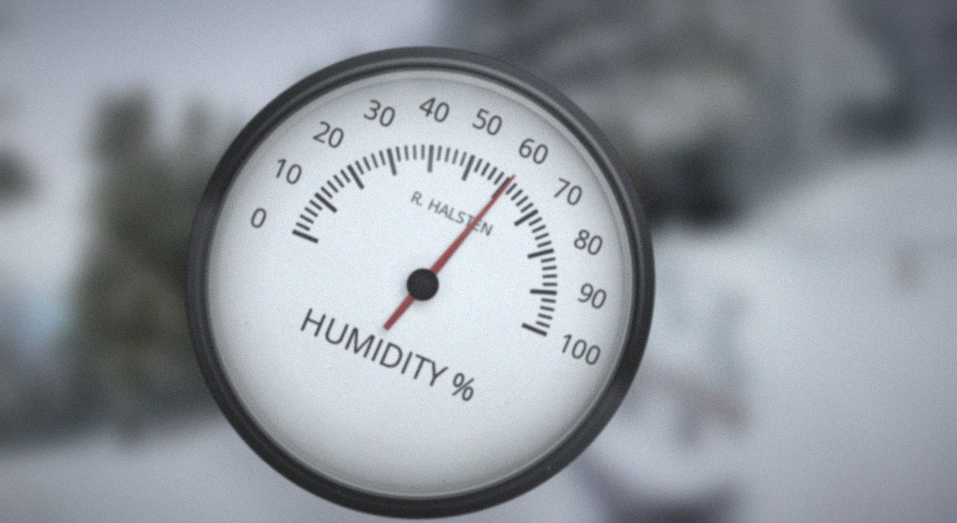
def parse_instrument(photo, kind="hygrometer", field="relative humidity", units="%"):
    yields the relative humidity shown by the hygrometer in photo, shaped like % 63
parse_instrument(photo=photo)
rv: % 60
